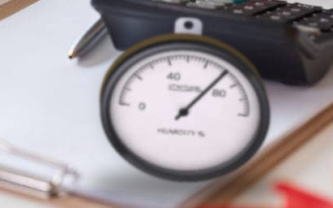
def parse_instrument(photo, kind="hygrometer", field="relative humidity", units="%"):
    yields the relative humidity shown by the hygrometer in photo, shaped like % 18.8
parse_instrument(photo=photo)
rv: % 70
